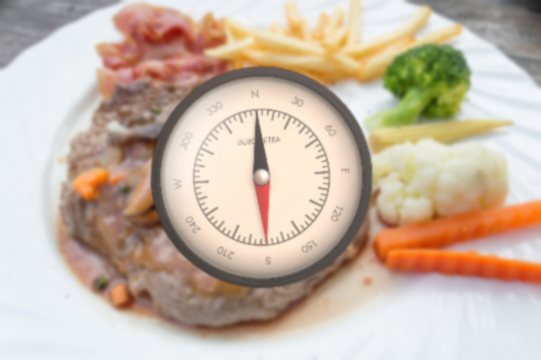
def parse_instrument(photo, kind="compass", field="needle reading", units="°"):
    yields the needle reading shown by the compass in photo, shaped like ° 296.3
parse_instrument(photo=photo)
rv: ° 180
